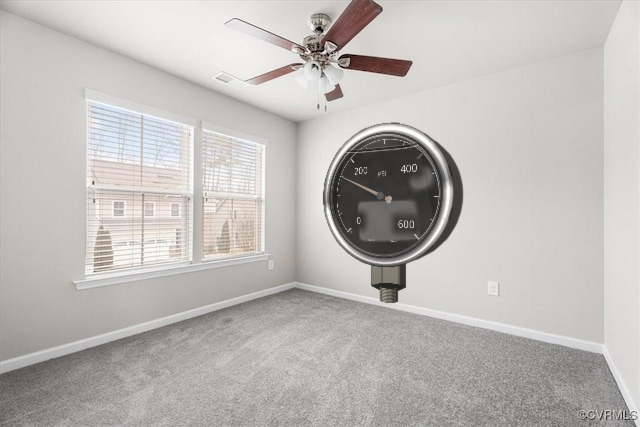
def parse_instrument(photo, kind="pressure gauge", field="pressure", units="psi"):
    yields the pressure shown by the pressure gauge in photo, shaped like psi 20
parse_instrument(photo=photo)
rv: psi 150
